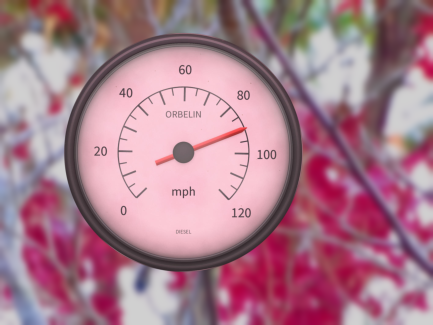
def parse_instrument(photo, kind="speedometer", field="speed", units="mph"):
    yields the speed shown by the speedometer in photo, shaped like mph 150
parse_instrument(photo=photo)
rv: mph 90
